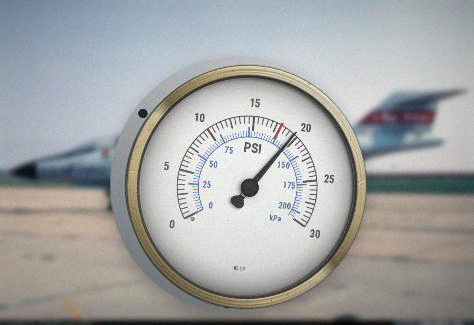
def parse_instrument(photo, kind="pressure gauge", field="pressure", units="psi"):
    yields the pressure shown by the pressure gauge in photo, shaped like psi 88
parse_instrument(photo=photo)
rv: psi 19.5
